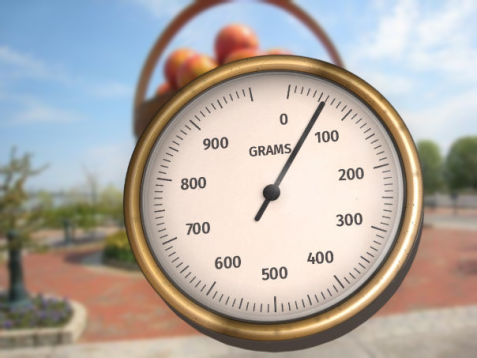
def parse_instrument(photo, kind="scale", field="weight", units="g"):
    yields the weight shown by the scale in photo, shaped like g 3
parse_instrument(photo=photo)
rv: g 60
